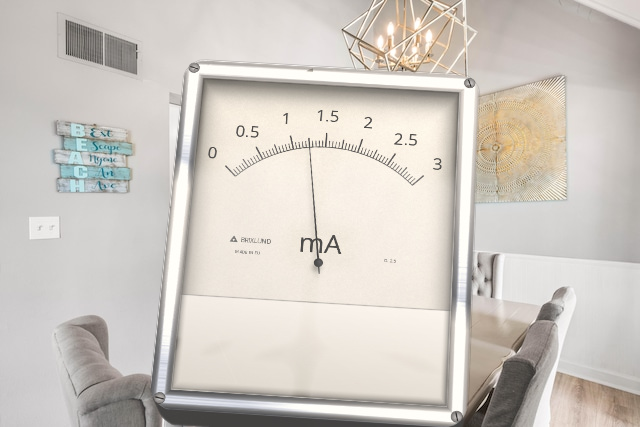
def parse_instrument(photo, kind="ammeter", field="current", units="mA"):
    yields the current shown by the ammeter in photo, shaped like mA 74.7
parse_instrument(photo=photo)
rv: mA 1.25
